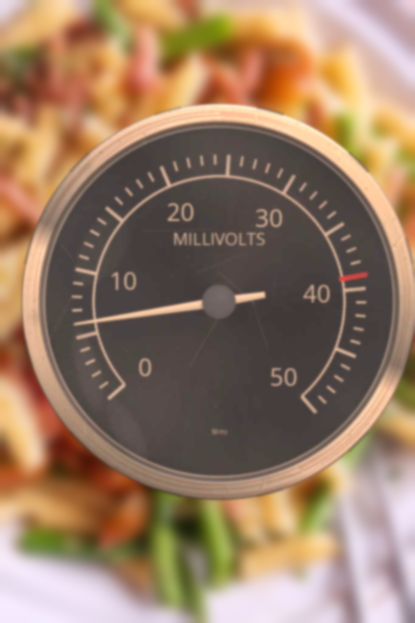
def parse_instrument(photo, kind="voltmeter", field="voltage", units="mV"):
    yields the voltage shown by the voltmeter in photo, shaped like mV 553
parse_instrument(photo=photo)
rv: mV 6
